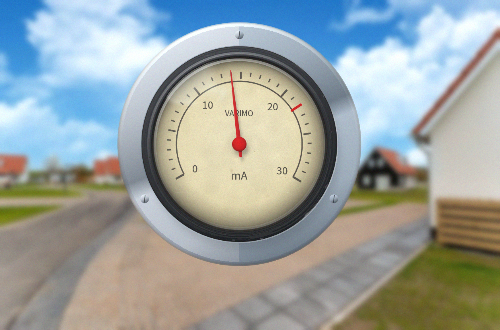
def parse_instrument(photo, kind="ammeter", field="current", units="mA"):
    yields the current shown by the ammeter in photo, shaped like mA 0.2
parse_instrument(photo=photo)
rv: mA 14
